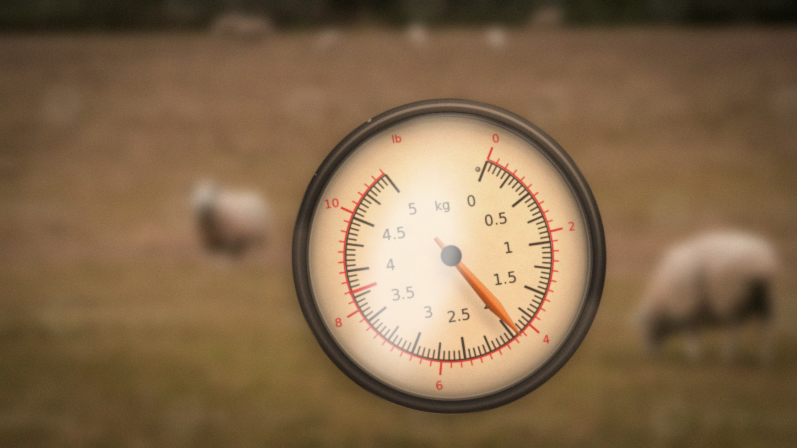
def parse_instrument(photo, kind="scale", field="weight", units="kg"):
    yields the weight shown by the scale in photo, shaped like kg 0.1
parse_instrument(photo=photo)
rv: kg 1.95
